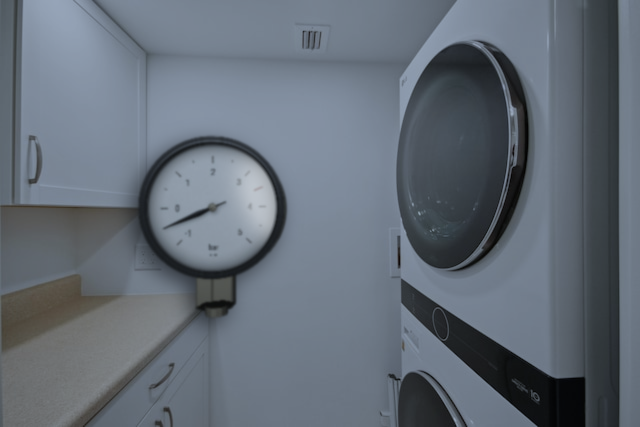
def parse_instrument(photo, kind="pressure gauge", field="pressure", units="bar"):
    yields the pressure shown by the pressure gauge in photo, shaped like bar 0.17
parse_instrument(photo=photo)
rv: bar -0.5
